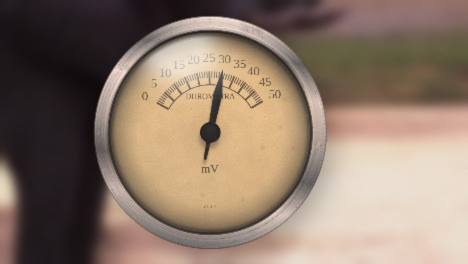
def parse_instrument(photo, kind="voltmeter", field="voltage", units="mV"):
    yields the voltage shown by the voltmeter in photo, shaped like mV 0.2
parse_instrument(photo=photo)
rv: mV 30
